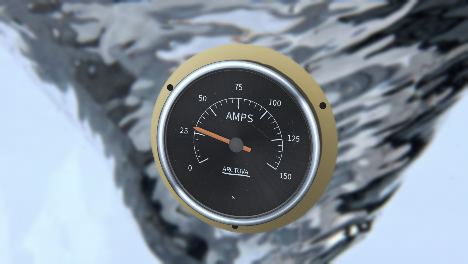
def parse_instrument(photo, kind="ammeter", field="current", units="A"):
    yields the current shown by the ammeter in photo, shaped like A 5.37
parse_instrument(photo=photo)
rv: A 30
